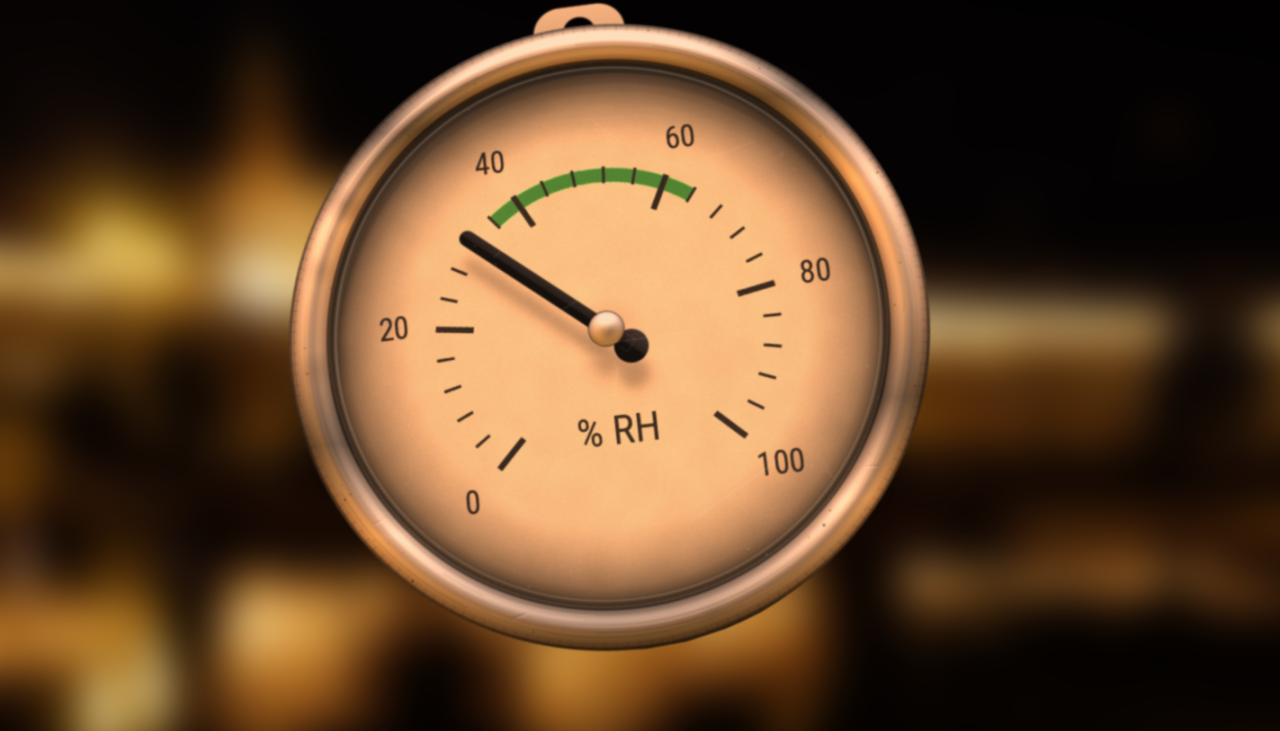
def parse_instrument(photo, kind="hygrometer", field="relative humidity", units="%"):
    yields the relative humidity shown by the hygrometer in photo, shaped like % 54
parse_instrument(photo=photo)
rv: % 32
